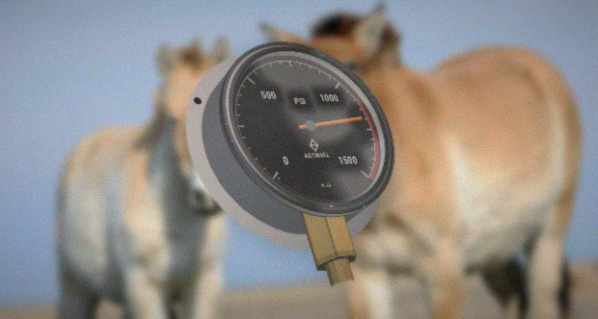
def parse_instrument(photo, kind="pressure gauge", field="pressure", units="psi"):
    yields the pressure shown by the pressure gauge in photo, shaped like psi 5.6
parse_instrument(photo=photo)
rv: psi 1200
